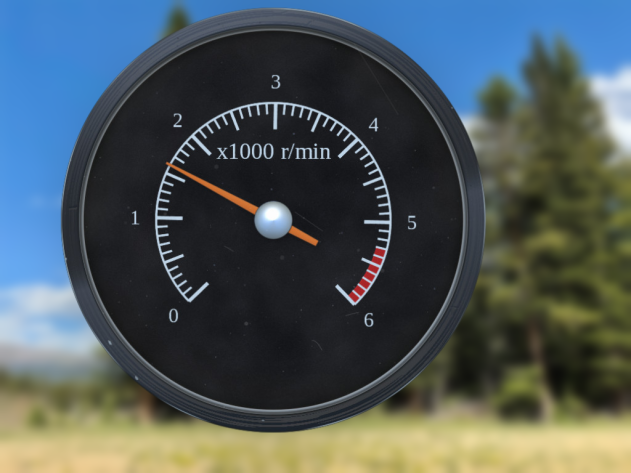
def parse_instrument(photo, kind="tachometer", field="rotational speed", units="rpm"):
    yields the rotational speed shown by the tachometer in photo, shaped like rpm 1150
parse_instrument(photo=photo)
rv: rpm 1600
